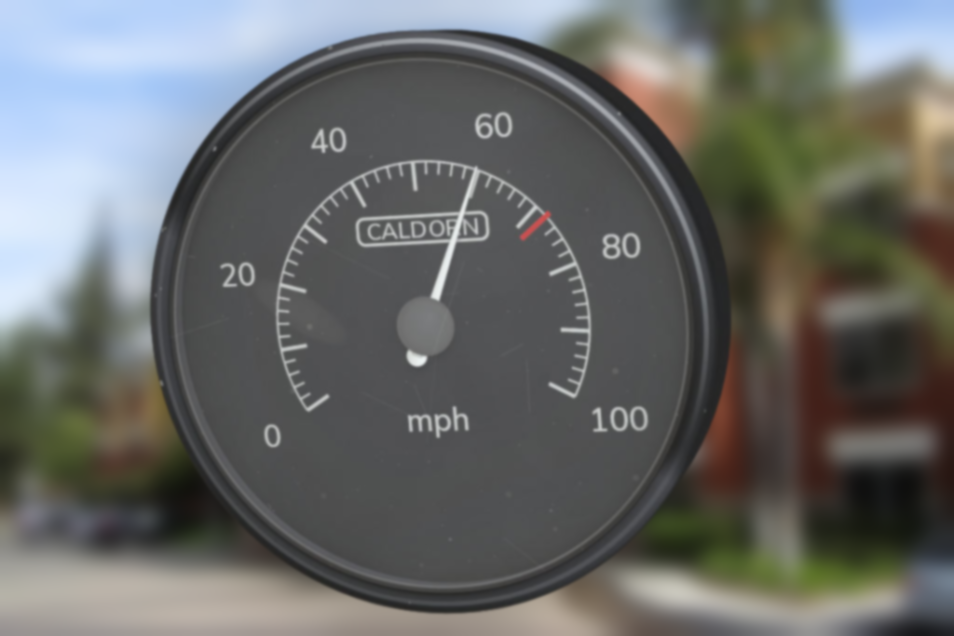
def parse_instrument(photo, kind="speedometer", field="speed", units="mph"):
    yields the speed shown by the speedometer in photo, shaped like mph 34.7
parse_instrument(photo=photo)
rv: mph 60
